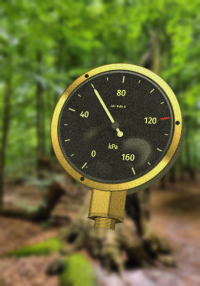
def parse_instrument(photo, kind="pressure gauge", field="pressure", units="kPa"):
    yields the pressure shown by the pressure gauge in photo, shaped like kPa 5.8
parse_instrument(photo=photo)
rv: kPa 60
